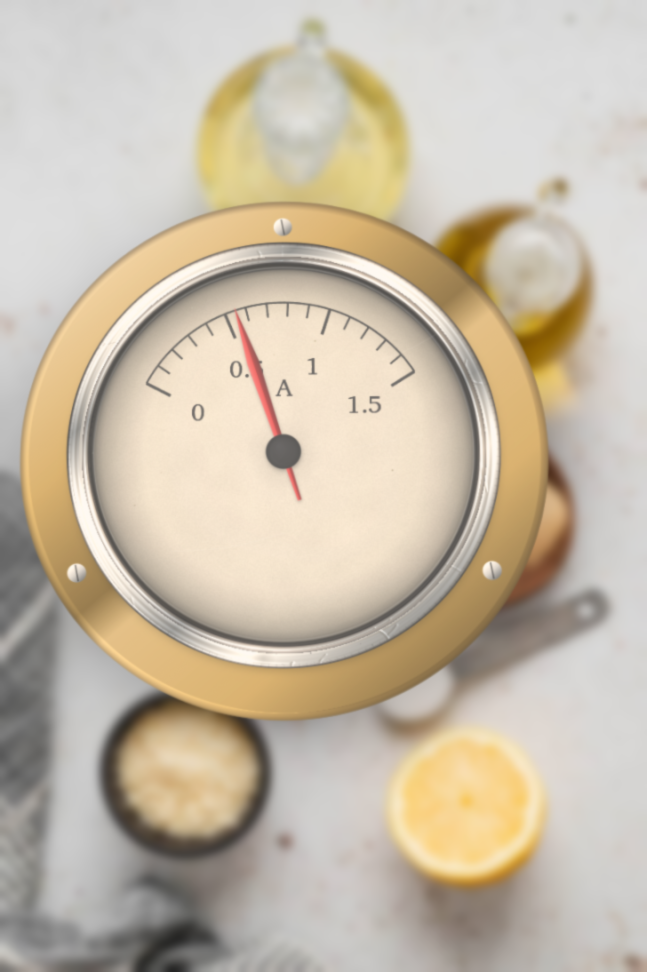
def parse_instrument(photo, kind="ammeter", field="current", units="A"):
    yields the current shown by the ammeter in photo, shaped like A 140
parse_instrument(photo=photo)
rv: A 0.55
